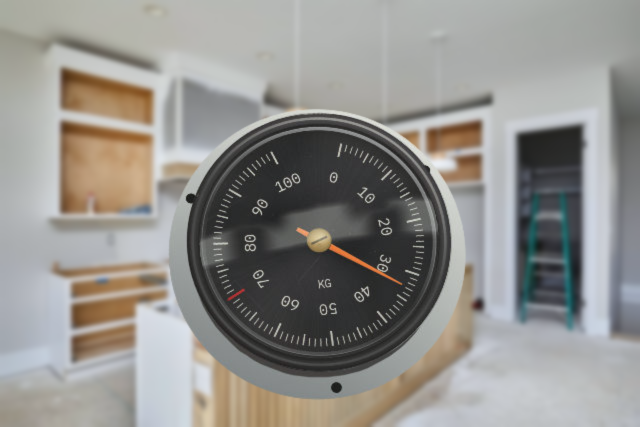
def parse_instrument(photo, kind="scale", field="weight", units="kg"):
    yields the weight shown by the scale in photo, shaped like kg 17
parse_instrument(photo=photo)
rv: kg 33
